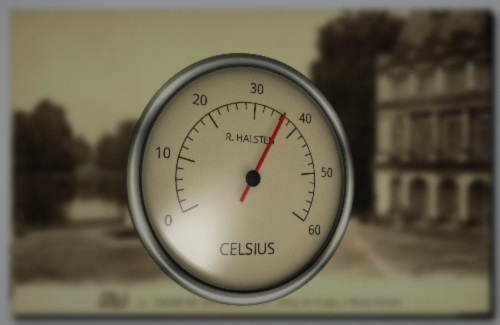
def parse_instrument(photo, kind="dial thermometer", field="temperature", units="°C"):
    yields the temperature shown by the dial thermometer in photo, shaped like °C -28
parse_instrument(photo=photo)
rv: °C 36
